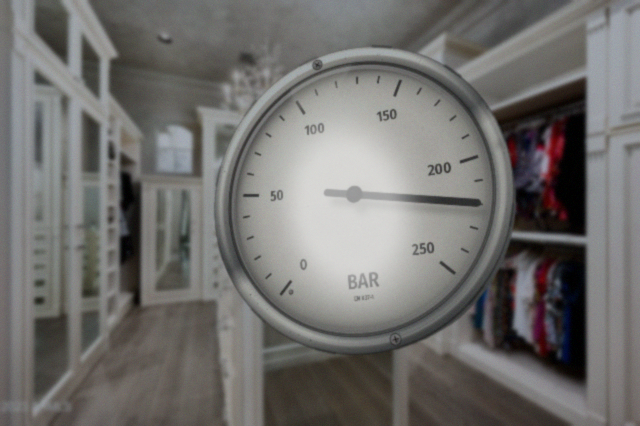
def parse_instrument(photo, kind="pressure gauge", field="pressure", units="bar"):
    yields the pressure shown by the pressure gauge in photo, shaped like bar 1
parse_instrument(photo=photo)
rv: bar 220
